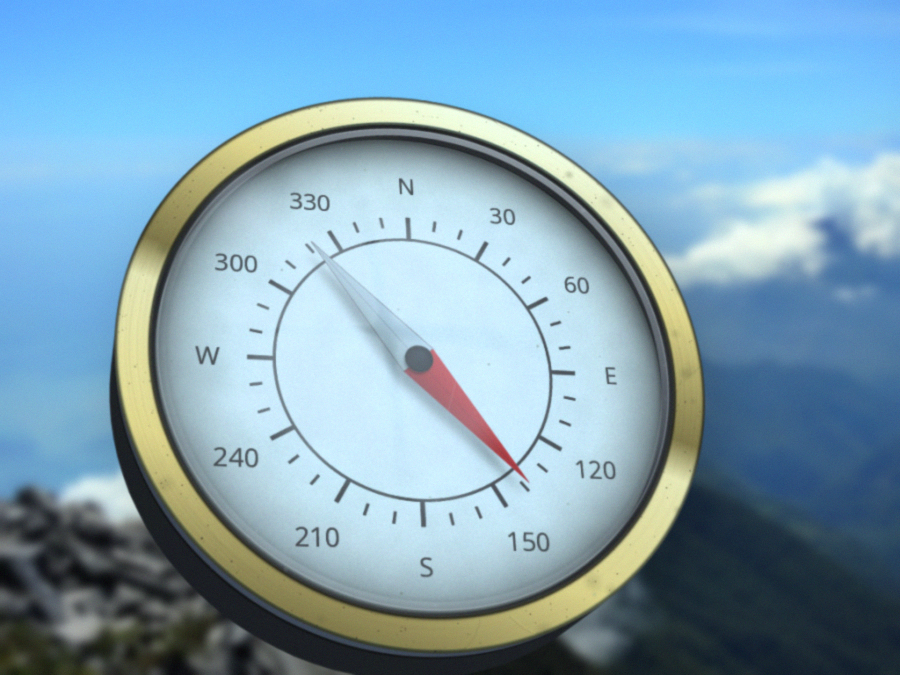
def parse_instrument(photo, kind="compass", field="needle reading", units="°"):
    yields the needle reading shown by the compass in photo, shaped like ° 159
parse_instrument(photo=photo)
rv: ° 140
